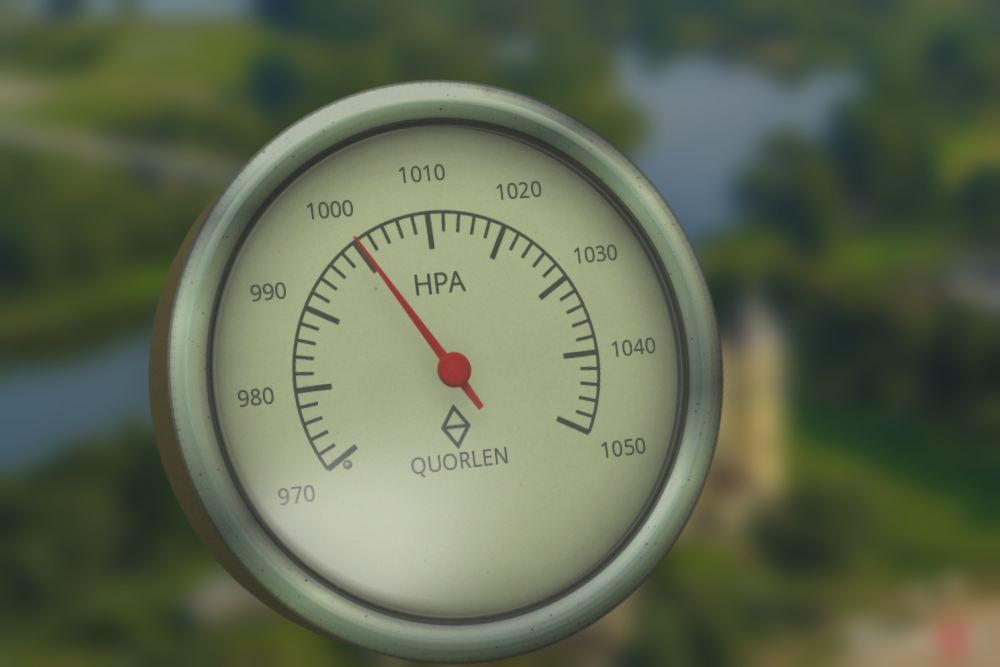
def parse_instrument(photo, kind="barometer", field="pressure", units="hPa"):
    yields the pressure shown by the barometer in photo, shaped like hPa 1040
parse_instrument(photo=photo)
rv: hPa 1000
